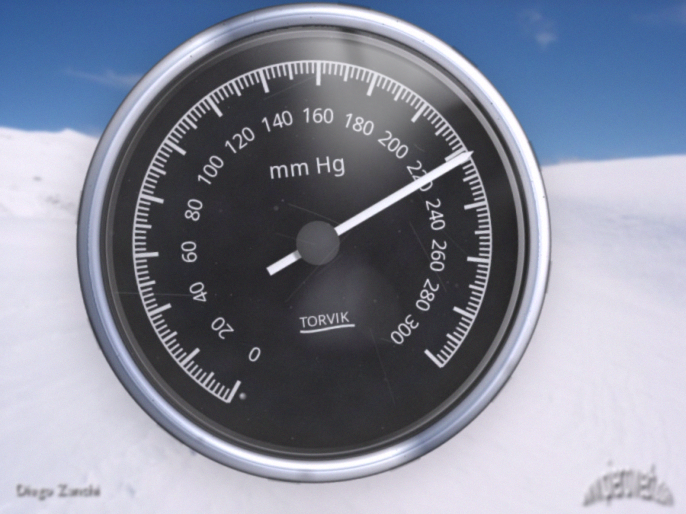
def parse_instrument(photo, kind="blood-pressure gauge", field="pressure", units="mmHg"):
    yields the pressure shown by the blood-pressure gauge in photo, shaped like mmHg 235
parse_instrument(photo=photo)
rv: mmHg 222
